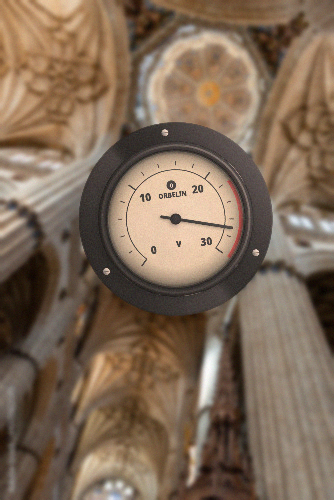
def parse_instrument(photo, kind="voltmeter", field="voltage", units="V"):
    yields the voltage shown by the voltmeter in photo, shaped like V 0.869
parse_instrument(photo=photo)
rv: V 27
